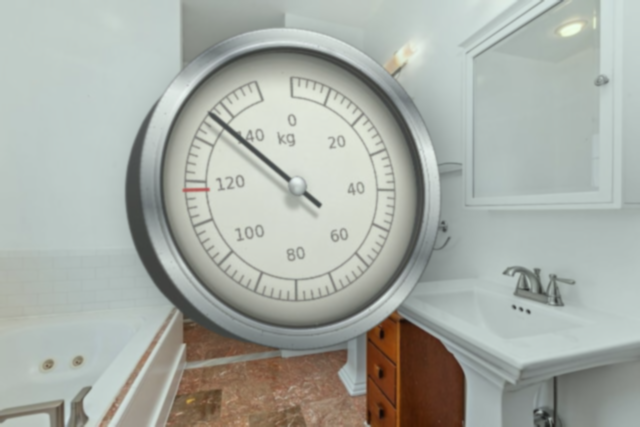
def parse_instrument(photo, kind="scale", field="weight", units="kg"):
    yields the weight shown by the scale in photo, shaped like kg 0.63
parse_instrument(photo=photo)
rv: kg 136
